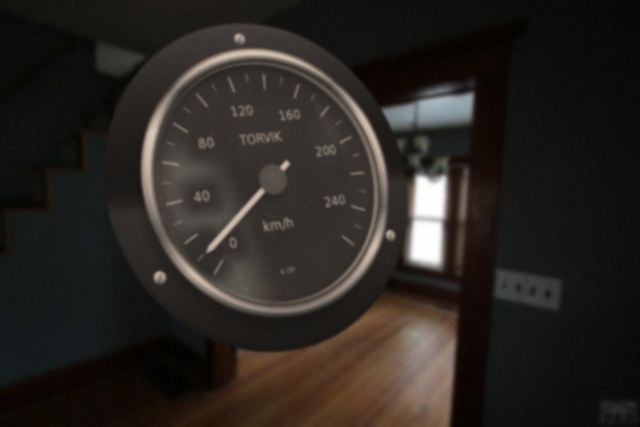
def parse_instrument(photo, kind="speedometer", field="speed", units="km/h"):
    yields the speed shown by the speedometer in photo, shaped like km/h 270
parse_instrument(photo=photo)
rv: km/h 10
